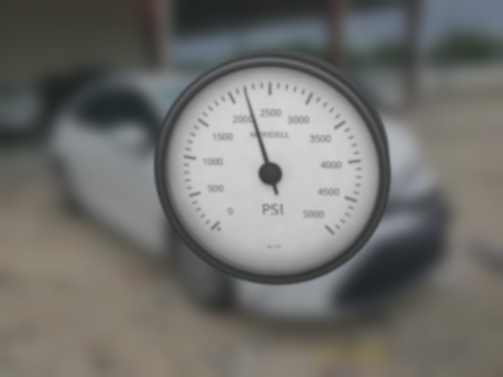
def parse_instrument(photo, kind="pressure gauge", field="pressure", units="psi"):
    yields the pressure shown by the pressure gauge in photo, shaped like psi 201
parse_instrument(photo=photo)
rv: psi 2200
